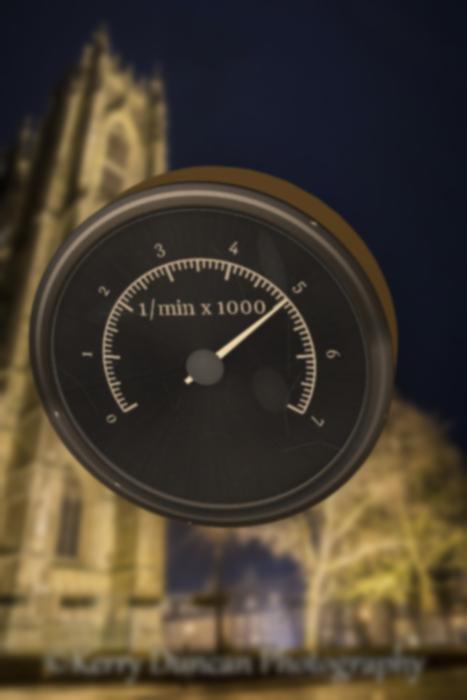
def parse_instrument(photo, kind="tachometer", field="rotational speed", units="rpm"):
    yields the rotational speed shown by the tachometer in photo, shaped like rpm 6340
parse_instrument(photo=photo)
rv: rpm 5000
